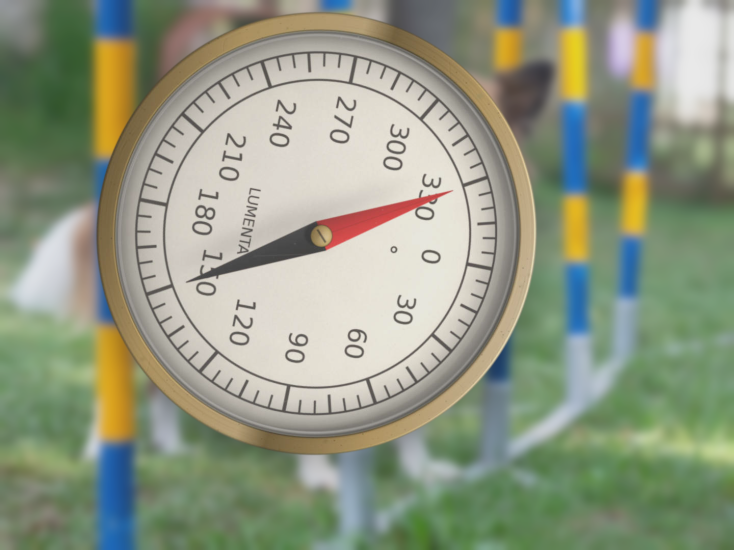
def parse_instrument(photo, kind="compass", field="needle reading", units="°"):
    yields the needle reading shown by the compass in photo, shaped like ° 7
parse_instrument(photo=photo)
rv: ° 330
